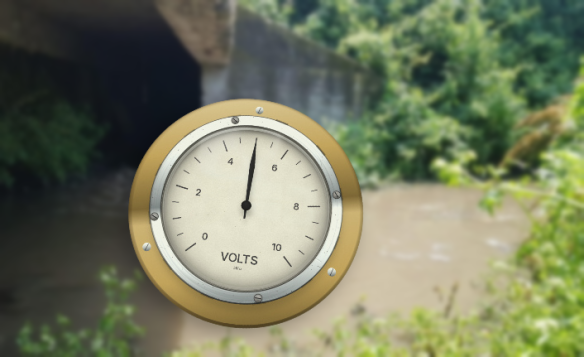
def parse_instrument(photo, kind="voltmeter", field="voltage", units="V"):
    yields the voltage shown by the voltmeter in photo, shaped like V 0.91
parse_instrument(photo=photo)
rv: V 5
